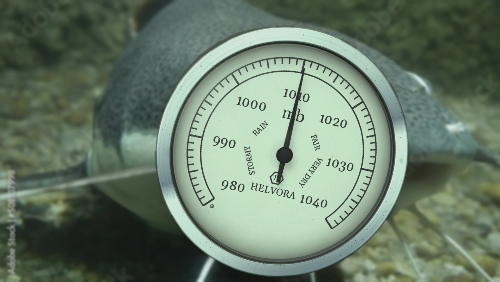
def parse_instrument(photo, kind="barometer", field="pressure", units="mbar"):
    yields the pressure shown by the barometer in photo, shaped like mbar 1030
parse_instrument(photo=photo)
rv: mbar 1010
